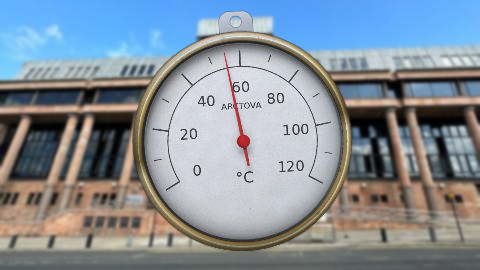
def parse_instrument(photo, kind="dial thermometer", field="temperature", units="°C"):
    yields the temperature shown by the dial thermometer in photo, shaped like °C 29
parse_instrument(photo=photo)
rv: °C 55
